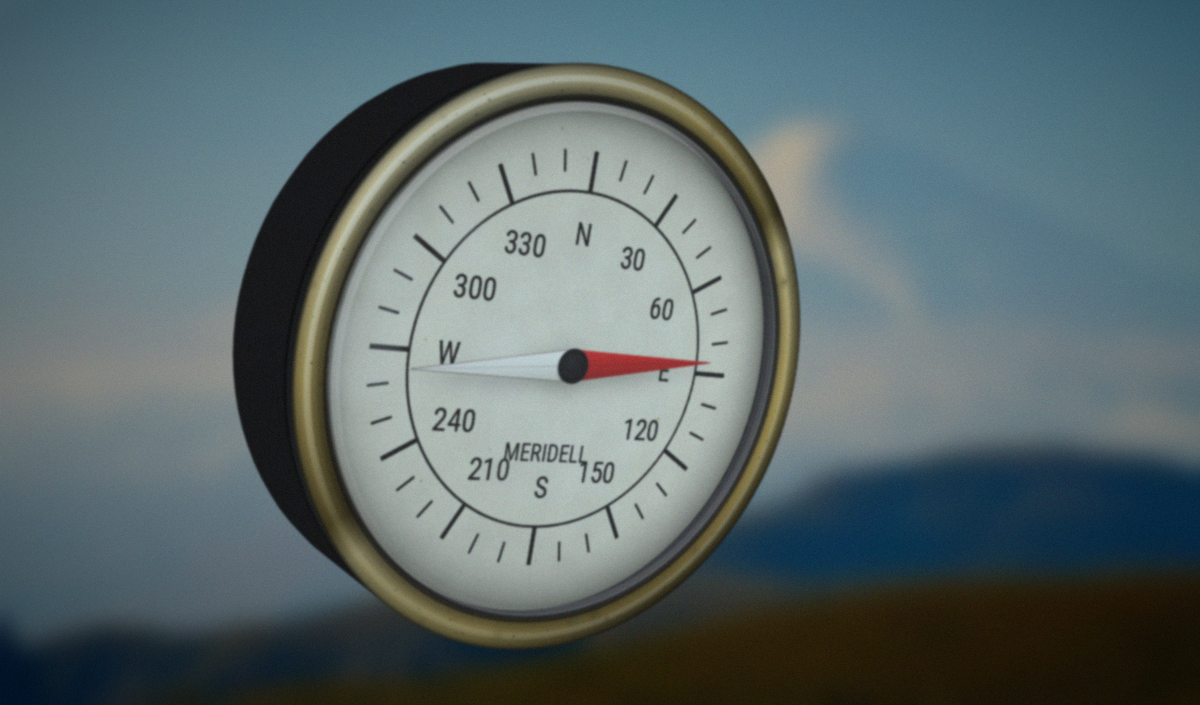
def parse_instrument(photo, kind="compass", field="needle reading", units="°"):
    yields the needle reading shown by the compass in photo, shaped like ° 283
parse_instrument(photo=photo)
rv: ° 85
